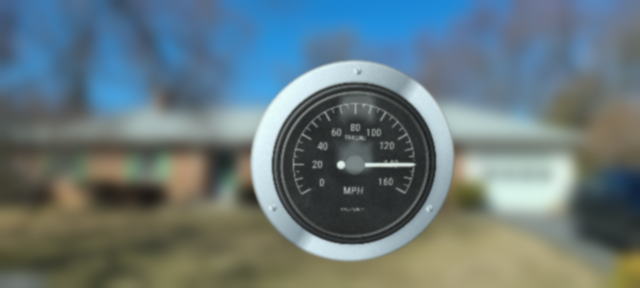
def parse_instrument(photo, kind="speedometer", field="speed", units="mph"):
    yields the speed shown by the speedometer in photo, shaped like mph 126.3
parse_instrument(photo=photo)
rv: mph 140
